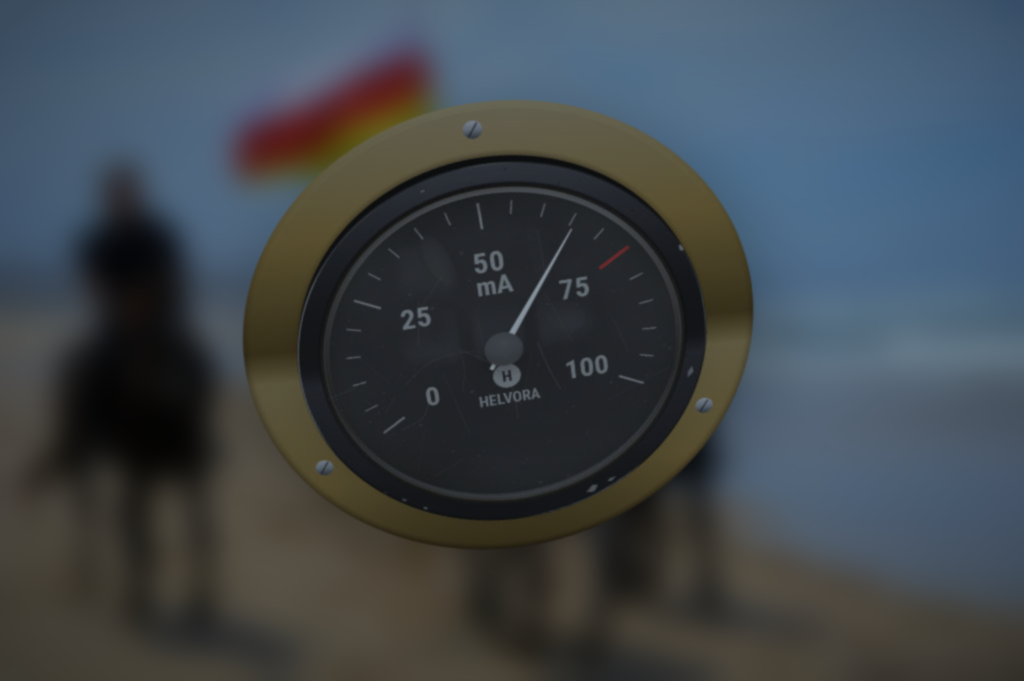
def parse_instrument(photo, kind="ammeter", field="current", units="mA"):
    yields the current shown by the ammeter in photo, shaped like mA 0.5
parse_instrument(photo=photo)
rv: mA 65
